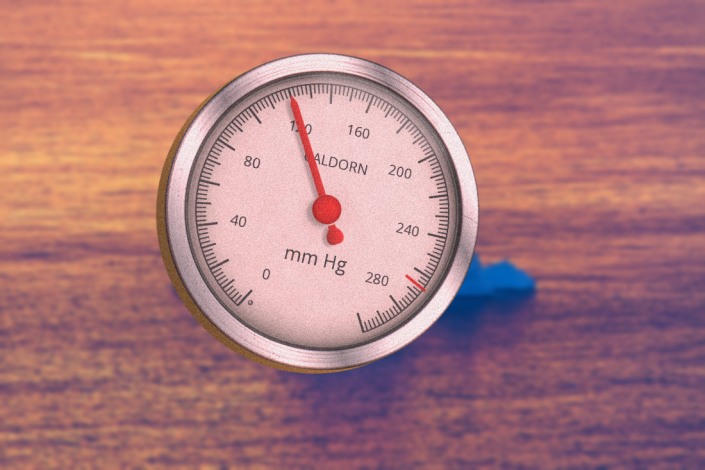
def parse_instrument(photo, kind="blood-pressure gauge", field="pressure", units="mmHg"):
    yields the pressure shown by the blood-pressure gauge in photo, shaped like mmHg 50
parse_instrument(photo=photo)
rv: mmHg 120
